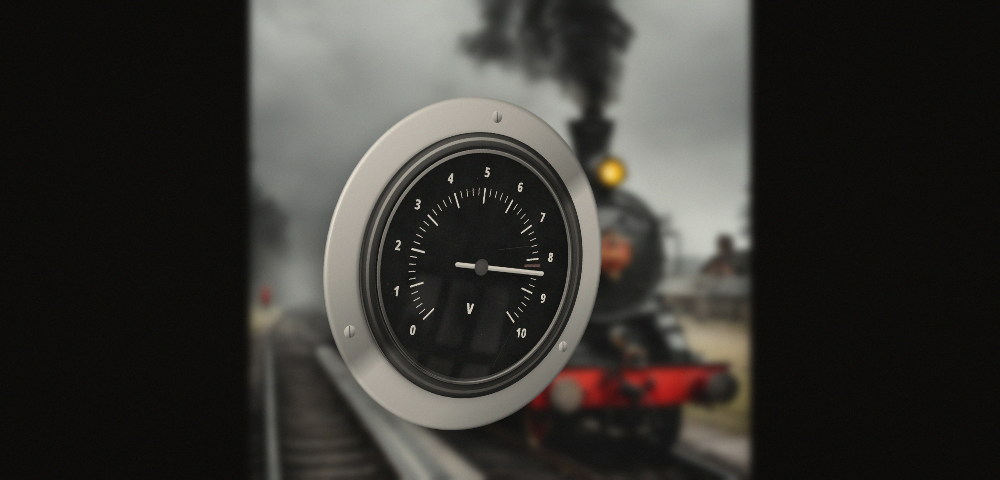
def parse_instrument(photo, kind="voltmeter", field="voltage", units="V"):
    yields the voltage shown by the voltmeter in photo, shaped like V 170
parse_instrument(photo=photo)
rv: V 8.4
